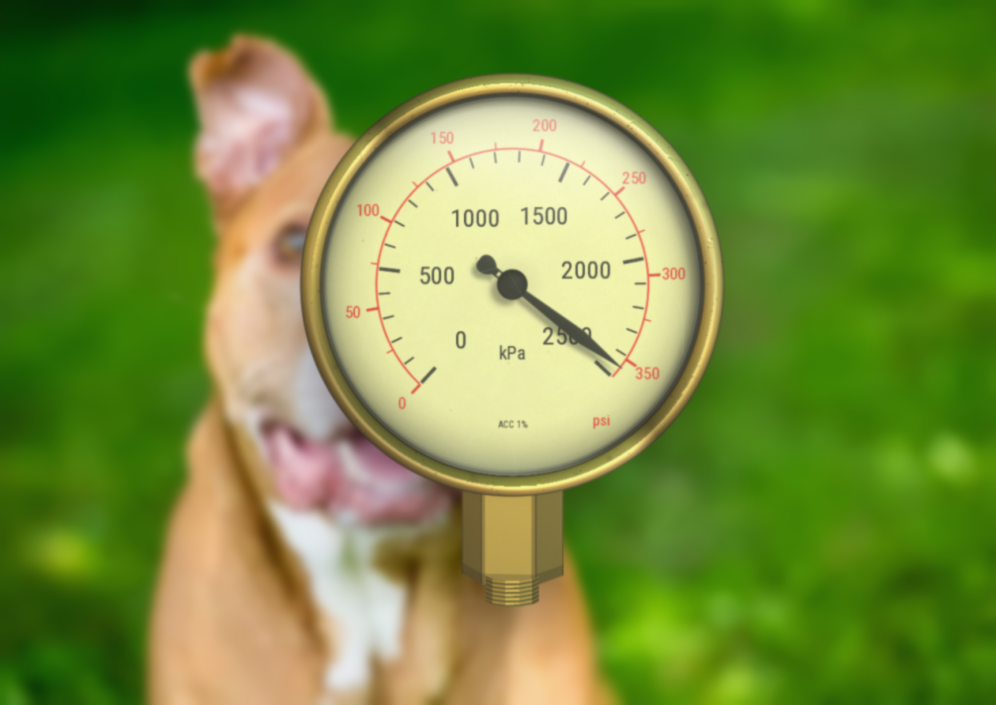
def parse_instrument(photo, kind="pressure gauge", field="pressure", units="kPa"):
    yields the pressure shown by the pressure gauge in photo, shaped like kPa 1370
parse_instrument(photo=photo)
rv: kPa 2450
